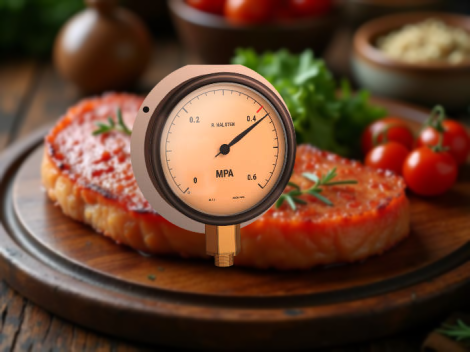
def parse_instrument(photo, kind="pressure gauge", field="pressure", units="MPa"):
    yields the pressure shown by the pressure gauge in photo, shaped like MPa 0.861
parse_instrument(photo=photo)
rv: MPa 0.42
